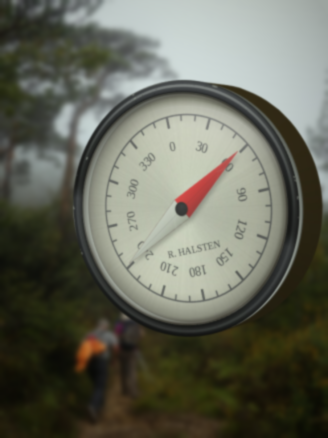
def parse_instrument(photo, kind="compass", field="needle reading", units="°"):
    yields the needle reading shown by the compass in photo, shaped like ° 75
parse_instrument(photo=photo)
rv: ° 60
